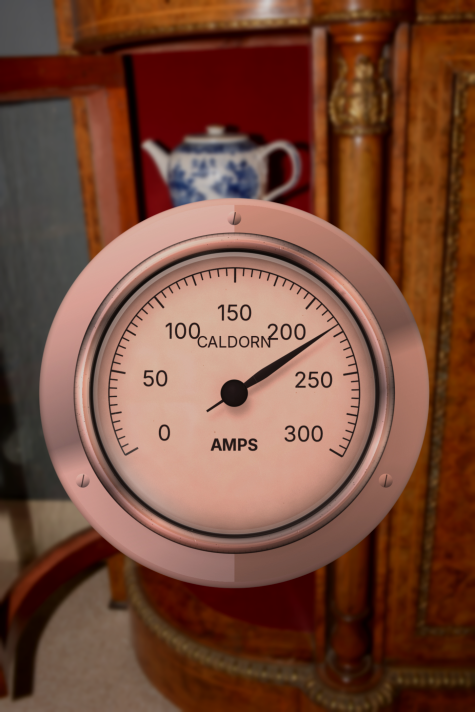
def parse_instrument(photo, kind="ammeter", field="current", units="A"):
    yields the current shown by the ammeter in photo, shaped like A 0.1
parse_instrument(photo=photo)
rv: A 220
